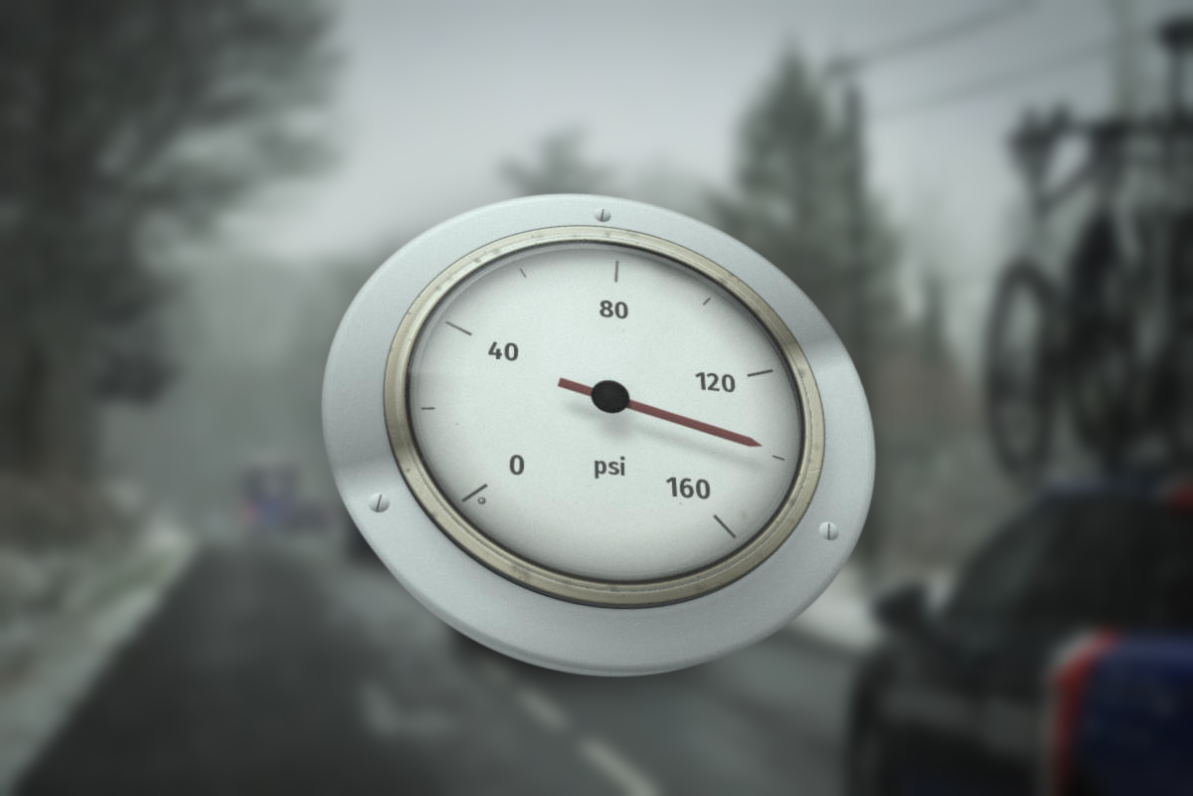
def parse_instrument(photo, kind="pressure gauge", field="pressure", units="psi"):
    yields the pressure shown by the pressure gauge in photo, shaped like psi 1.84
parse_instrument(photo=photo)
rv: psi 140
